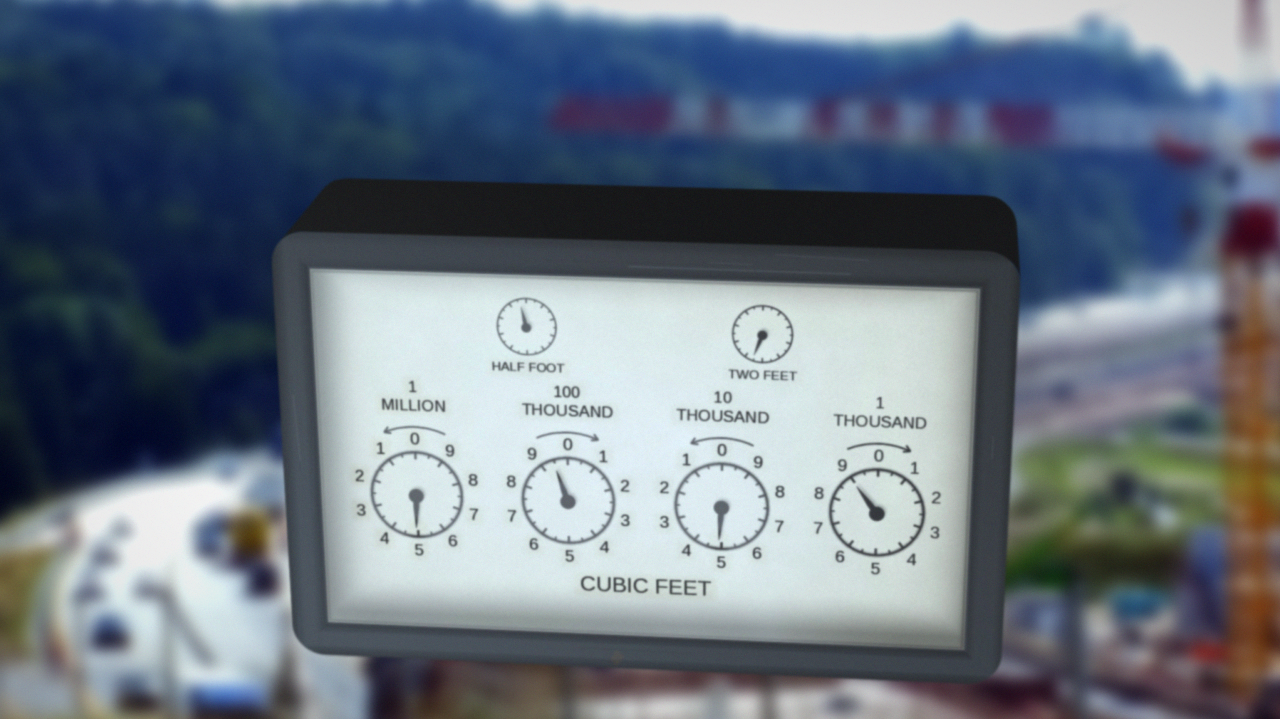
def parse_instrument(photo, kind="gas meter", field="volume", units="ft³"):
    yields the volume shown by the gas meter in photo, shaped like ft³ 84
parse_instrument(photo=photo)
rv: ft³ 494900
